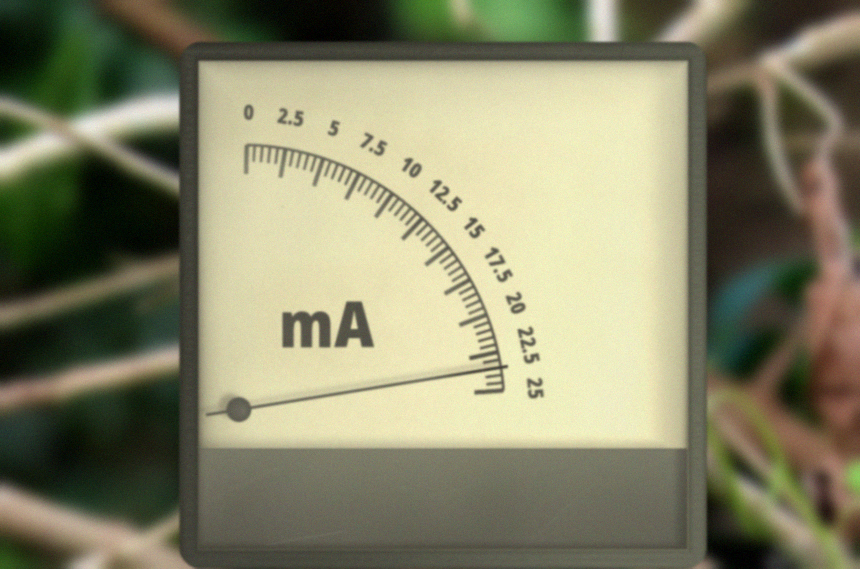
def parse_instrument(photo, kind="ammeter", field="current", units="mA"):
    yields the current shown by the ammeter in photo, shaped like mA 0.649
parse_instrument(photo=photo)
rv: mA 23.5
